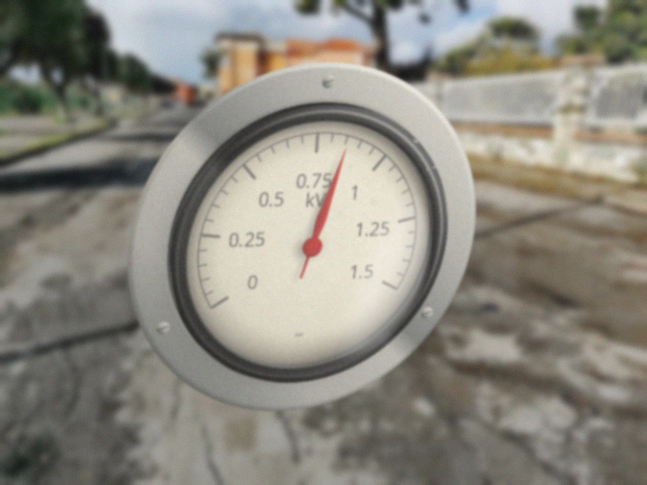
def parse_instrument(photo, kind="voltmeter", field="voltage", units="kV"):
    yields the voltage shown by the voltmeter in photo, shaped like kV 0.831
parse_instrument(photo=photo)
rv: kV 0.85
